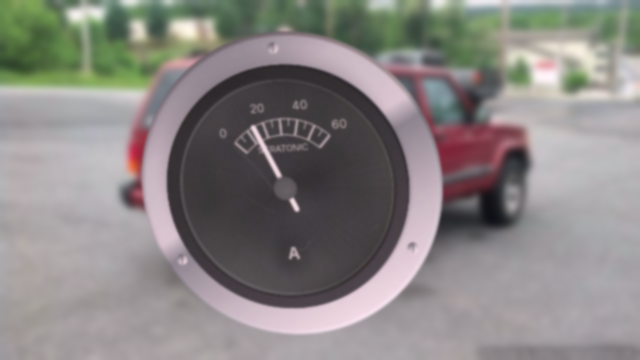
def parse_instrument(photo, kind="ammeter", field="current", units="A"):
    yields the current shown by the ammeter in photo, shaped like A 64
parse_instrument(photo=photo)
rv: A 15
